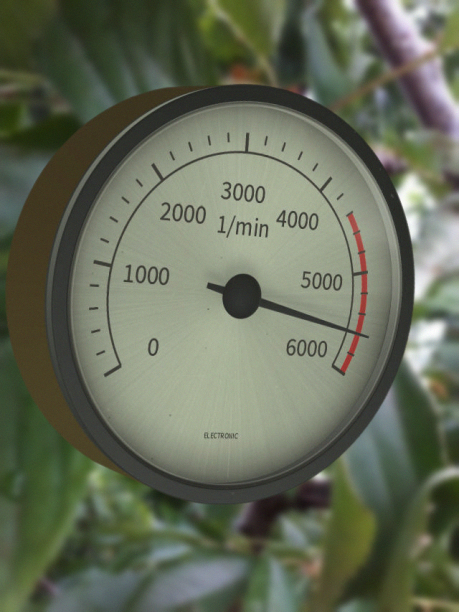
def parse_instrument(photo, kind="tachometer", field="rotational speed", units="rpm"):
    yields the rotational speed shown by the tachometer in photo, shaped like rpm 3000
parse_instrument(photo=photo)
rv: rpm 5600
